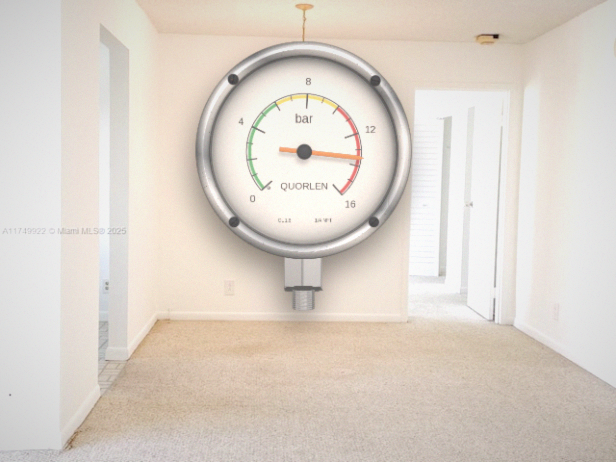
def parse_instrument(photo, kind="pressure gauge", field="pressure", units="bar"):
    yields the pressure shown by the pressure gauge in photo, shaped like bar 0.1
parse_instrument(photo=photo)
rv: bar 13.5
